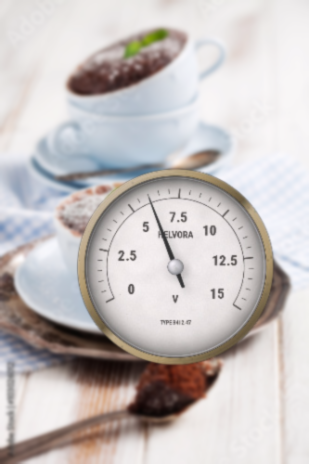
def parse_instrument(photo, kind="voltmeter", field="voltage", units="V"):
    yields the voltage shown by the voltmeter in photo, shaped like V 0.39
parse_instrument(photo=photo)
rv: V 6
